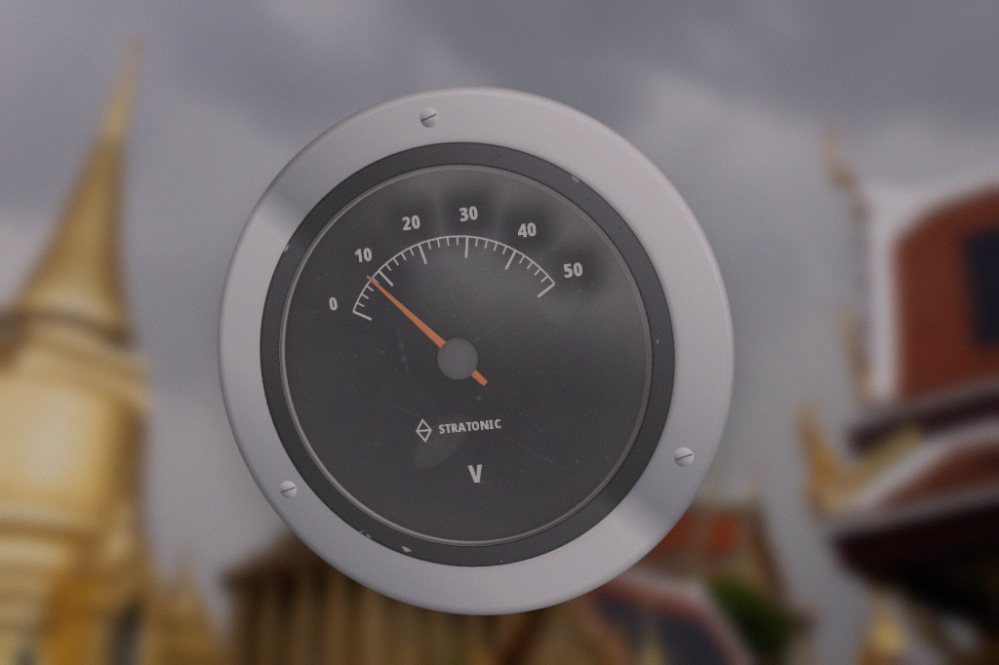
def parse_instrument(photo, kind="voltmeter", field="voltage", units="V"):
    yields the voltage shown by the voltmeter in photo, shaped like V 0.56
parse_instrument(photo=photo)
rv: V 8
